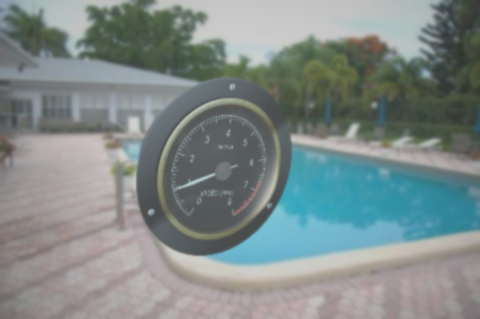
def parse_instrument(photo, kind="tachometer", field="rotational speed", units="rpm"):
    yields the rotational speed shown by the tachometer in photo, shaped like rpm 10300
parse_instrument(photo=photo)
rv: rpm 1000
